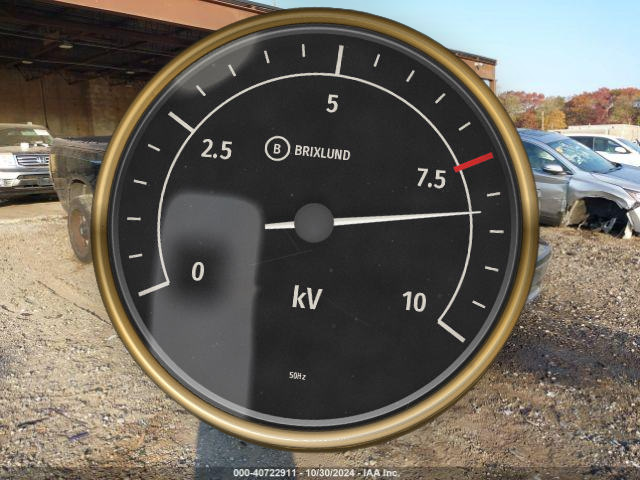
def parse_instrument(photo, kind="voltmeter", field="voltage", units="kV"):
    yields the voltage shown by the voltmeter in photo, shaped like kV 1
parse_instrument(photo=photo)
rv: kV 8.25
